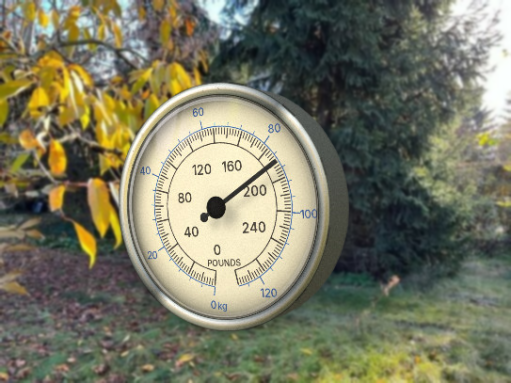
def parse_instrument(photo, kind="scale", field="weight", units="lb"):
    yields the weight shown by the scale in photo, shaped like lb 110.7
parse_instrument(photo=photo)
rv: lb 190
